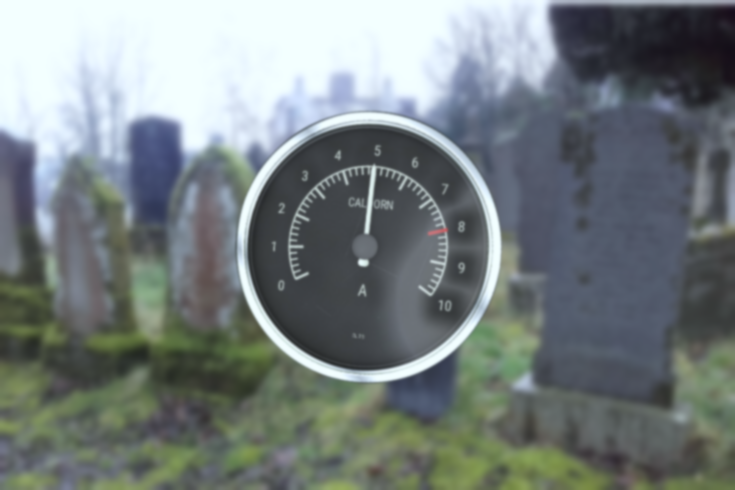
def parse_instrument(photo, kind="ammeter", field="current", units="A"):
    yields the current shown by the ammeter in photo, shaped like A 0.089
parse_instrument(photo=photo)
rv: A 5
